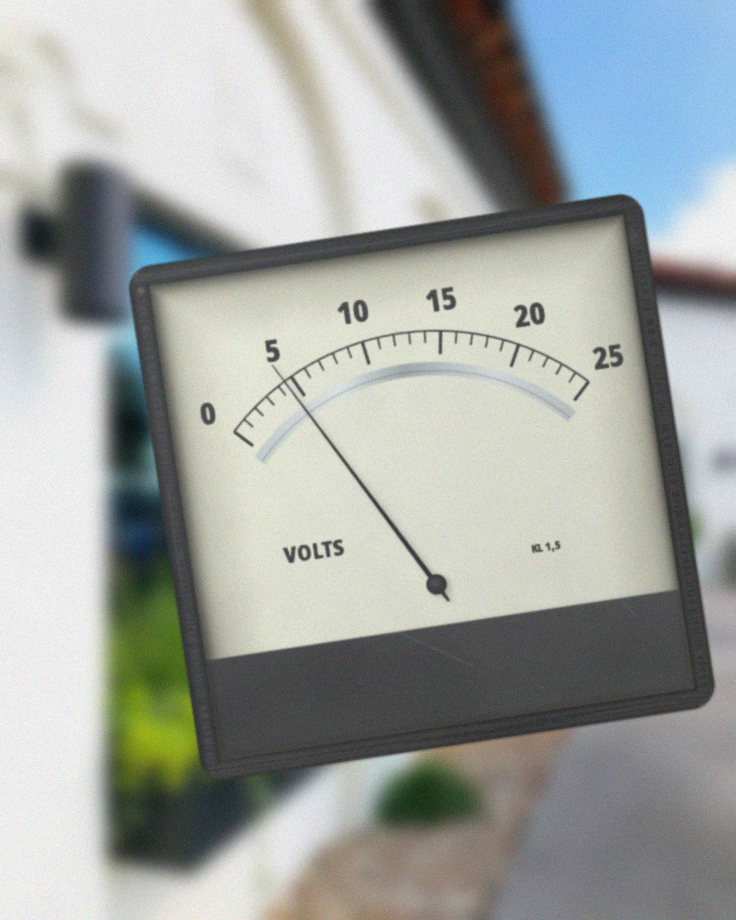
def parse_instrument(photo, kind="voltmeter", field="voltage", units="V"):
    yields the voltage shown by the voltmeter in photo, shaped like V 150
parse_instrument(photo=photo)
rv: V 4.5
